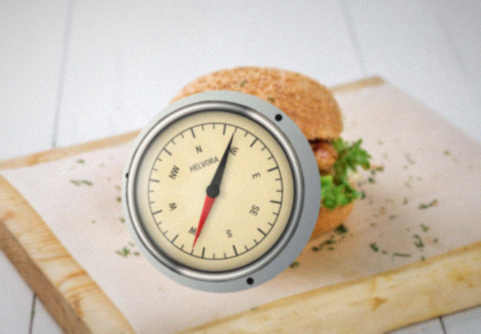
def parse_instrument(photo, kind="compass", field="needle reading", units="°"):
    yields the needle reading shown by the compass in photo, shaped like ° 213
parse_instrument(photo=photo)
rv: ° 220
